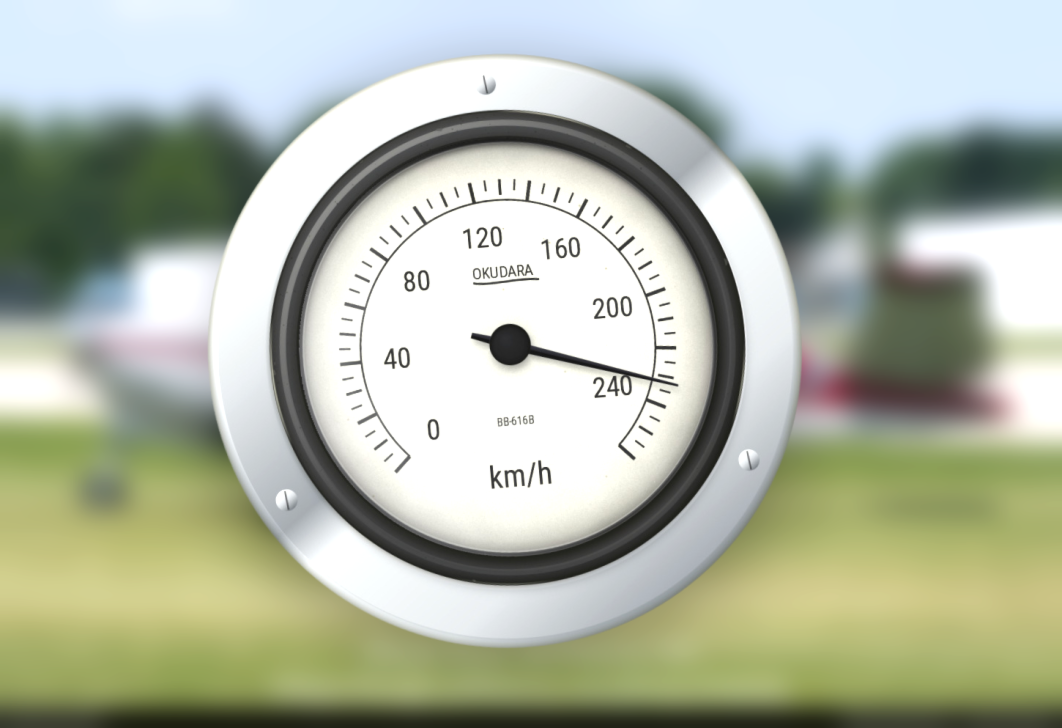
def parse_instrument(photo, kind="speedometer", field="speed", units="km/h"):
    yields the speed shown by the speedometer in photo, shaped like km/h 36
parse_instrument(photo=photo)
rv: km/h 232.5
